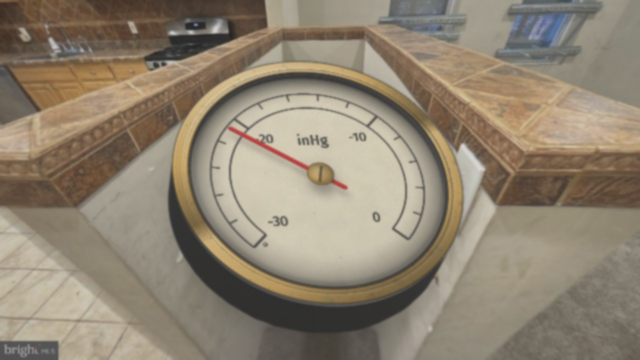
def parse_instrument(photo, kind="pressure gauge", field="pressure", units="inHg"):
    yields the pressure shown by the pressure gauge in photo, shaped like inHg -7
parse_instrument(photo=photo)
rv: inHg -21
